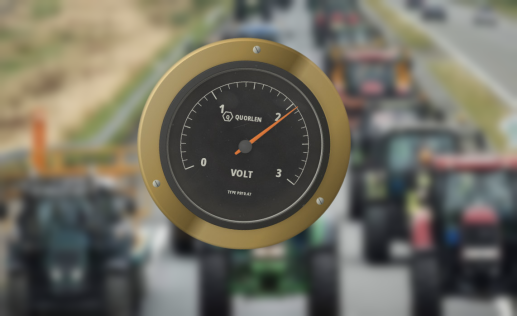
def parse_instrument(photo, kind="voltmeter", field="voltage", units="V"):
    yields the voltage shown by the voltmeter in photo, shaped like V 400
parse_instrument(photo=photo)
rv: V 2.05
